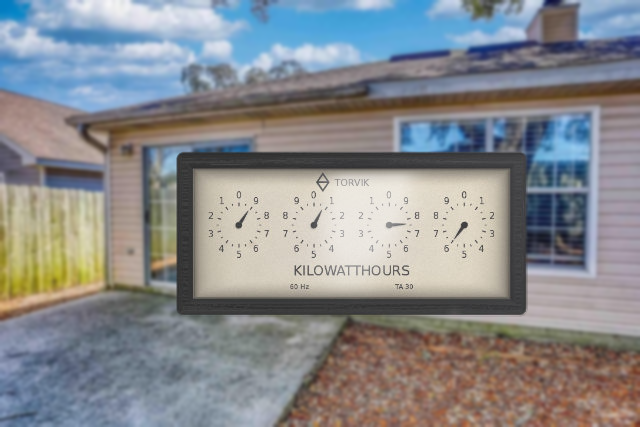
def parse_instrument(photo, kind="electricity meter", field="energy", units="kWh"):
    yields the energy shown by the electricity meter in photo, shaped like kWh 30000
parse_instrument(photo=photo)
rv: kWh 9076
